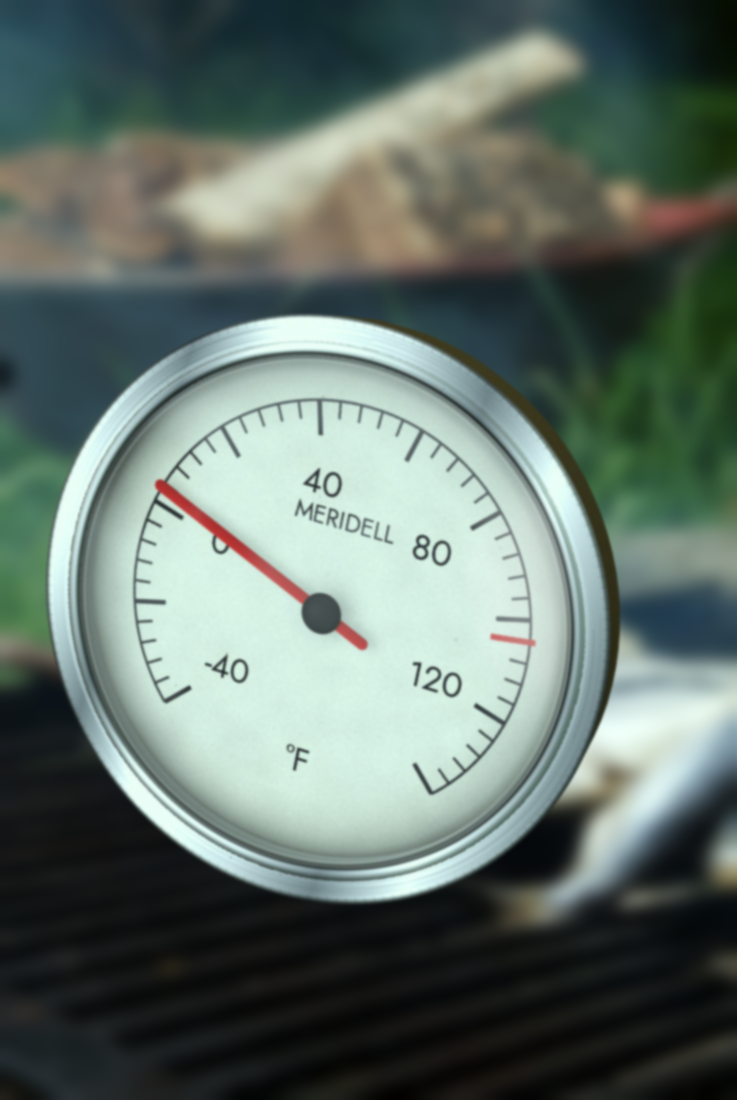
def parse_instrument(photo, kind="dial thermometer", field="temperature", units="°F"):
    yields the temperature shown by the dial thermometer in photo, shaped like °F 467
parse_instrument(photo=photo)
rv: °F 4
